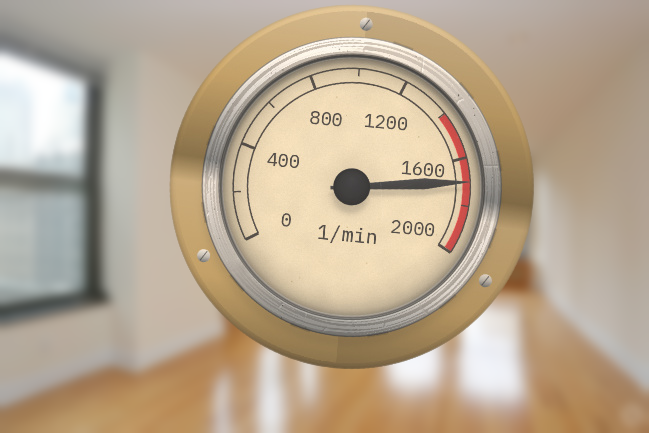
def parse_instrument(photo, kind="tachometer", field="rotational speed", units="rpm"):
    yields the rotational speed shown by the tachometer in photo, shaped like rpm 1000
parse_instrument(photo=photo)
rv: rpm 1700
